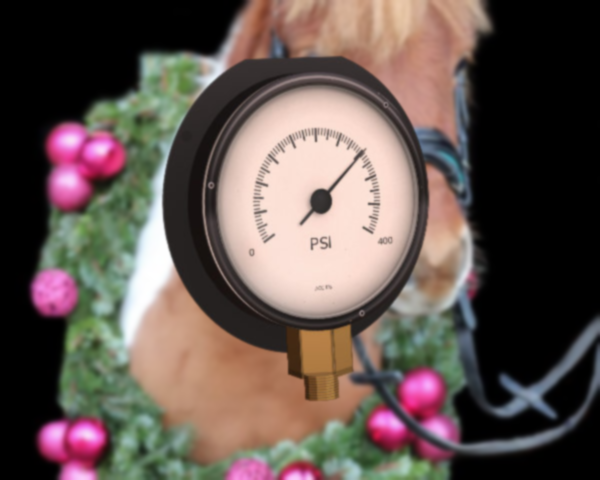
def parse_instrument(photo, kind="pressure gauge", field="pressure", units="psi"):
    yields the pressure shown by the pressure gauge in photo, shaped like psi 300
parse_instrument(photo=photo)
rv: psi 280
